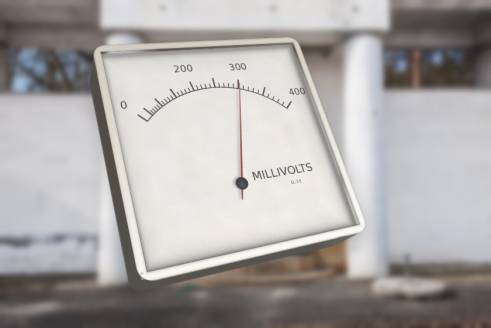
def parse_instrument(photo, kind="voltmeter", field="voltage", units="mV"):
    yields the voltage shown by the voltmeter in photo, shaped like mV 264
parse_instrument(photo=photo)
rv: mV 300
